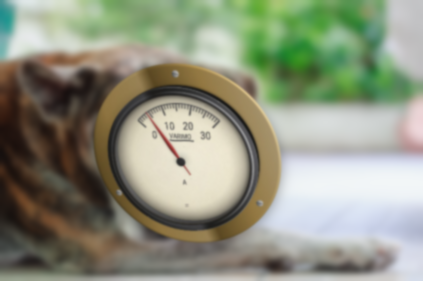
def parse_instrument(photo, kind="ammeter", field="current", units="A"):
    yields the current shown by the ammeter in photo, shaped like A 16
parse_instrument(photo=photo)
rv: A 5
